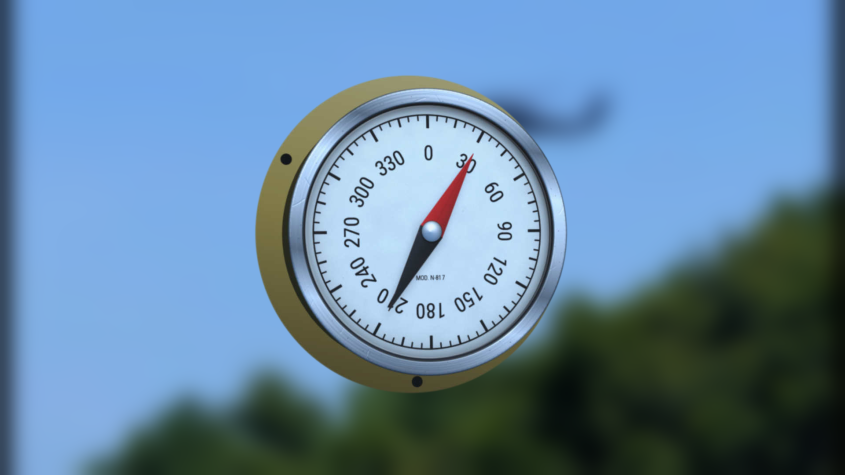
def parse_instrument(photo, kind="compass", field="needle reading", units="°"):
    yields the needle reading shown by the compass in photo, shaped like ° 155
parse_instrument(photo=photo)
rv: ° 30
